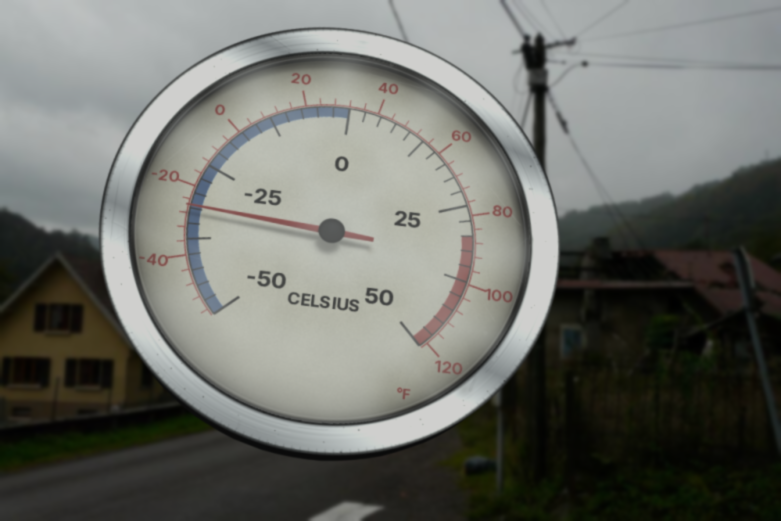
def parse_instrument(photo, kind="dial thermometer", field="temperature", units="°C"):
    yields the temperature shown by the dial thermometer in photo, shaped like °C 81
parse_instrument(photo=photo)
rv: °C -32.5
